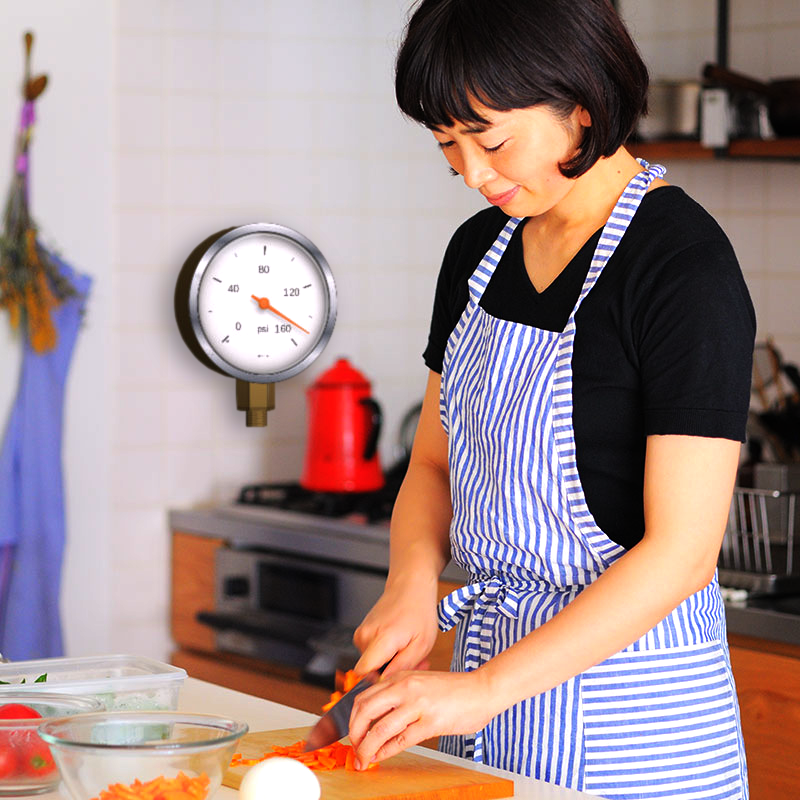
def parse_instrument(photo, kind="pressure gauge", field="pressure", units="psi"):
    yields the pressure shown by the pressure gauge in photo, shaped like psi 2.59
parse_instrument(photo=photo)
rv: psi 150
